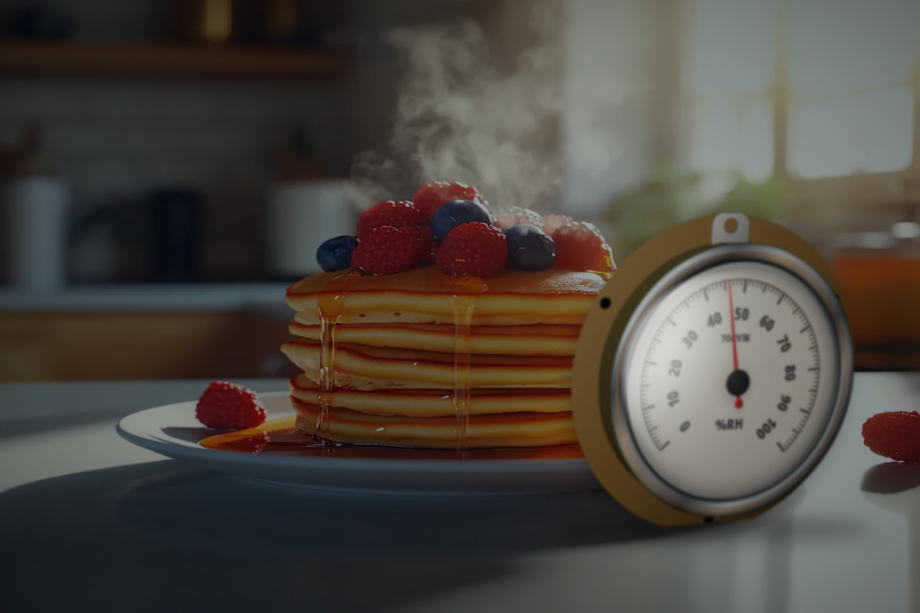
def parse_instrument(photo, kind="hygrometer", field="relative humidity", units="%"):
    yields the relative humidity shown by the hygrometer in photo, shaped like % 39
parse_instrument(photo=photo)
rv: % 45
